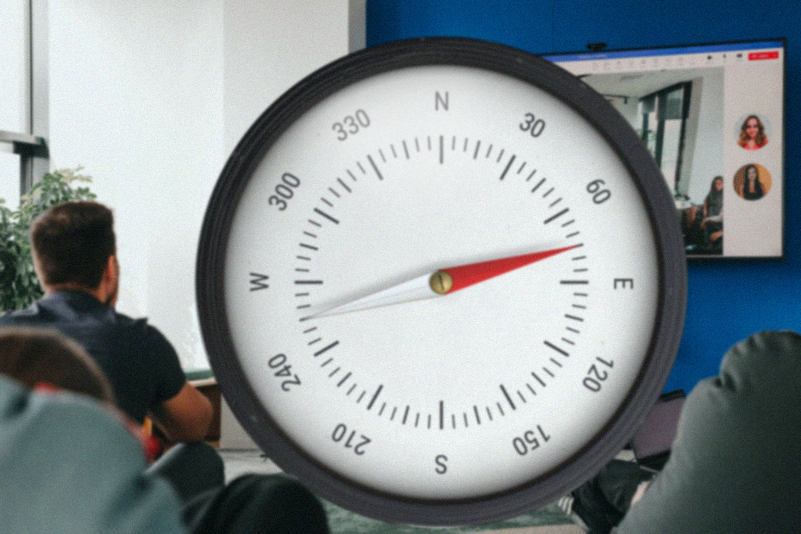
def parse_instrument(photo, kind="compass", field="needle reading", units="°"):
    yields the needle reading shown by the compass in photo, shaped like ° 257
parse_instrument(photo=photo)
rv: ° 75
